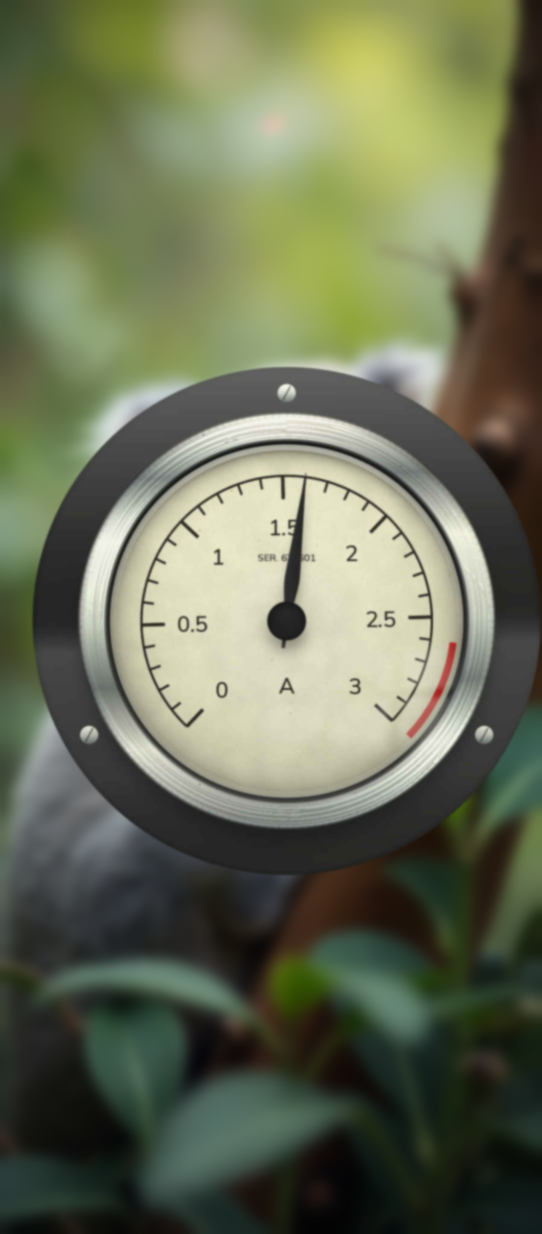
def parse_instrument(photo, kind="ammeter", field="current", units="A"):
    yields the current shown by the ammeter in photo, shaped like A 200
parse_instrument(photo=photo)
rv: A 1.6
